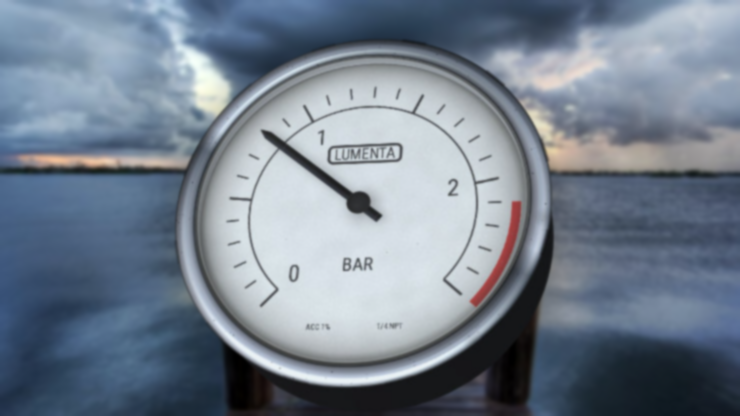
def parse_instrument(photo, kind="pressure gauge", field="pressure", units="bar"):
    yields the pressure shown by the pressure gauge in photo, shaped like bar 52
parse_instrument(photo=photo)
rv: bar 0.8
